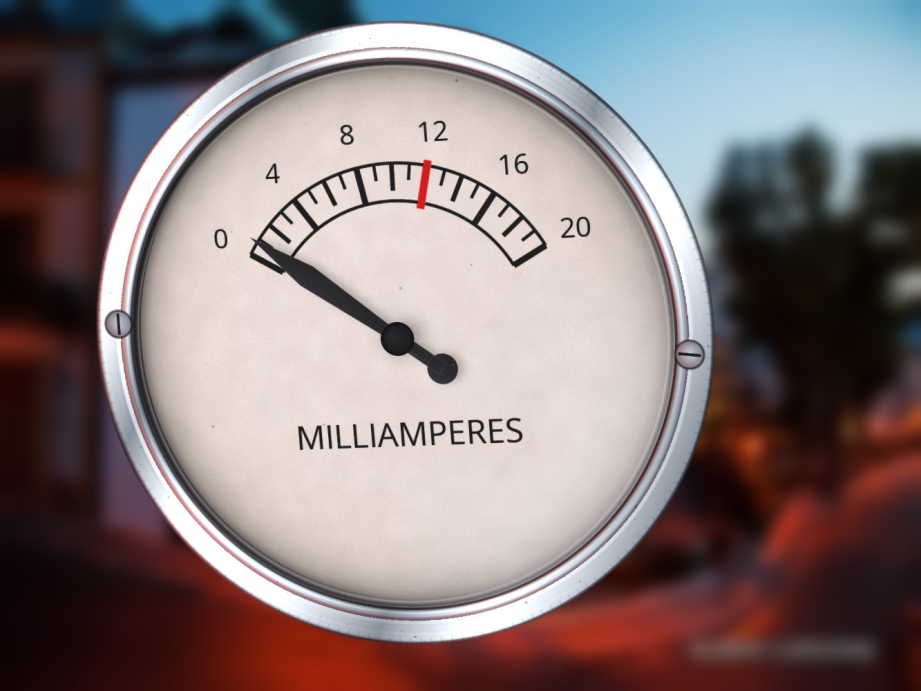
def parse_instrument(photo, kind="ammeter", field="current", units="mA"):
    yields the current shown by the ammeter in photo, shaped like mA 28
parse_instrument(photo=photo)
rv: mA 1
